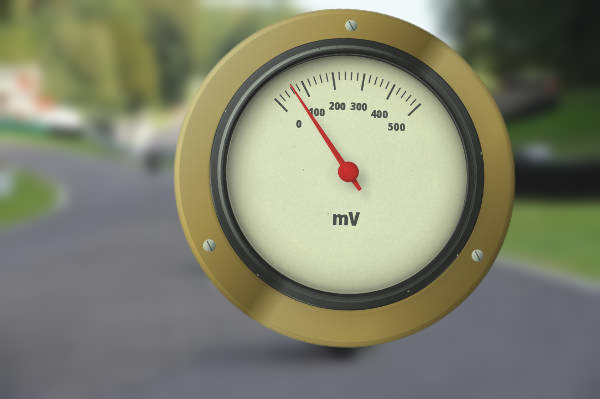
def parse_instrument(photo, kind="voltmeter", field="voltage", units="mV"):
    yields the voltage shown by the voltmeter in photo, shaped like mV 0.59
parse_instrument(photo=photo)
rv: mV 60
